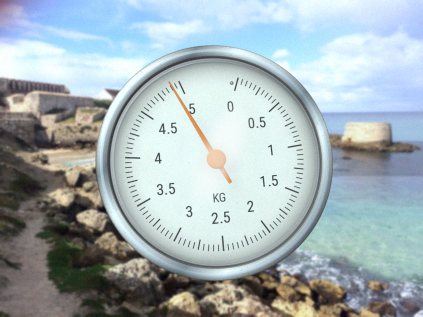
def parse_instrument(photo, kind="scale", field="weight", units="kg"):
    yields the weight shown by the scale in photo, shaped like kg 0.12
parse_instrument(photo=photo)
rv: kg 4.9
